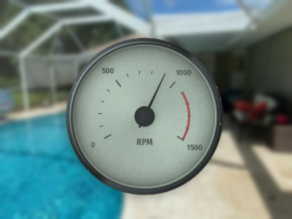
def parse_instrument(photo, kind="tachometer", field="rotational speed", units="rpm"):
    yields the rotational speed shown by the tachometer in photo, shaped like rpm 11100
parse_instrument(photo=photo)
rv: rpm 900
